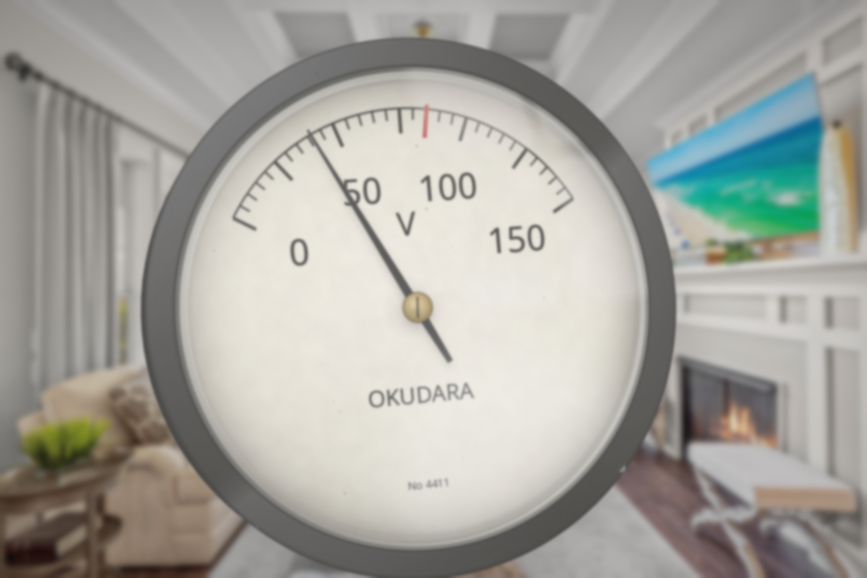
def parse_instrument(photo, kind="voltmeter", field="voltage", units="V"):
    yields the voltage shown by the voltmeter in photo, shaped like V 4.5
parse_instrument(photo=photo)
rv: V 40
